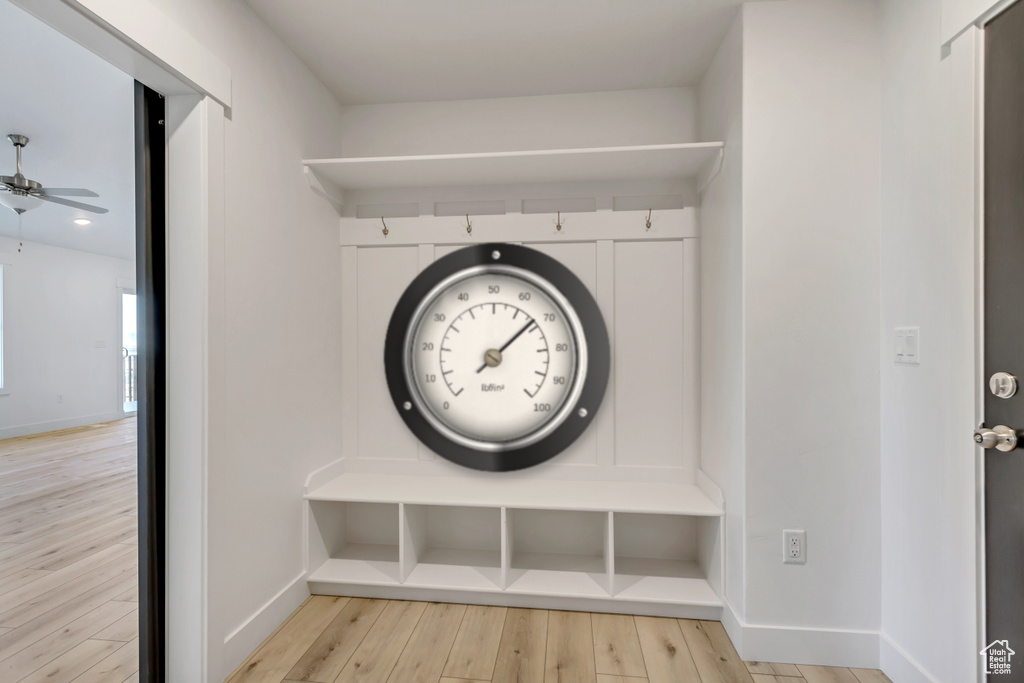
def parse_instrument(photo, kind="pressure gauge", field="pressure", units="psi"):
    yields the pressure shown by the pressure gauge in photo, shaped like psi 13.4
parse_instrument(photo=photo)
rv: psi 67.5
